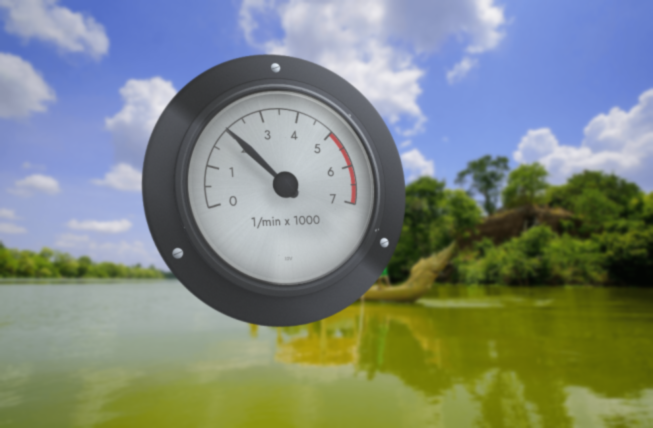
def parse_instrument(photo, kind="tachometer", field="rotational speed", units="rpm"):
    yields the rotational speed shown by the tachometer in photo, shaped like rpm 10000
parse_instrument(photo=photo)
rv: rpm 2000
